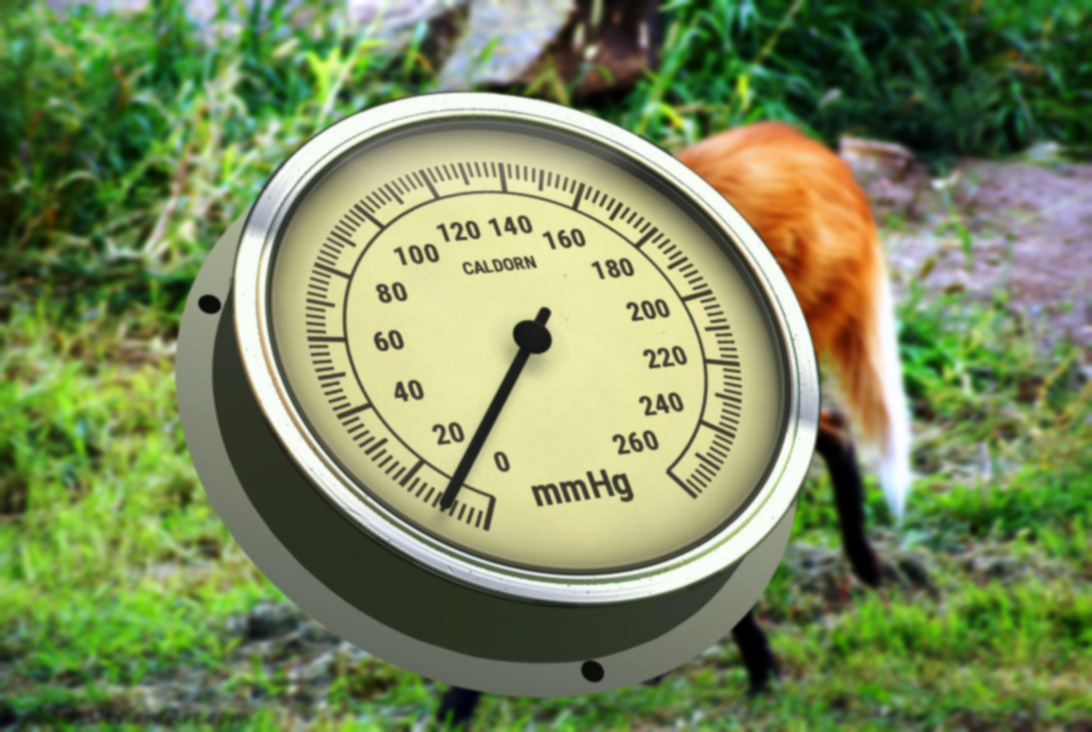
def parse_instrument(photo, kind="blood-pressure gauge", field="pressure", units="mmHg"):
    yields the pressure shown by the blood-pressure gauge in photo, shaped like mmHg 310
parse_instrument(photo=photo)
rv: mmHg 10
